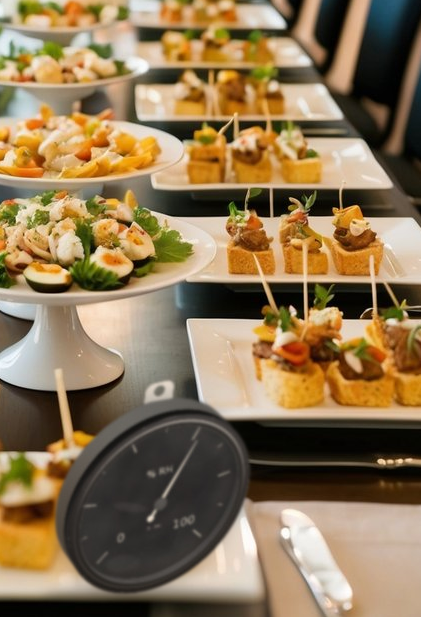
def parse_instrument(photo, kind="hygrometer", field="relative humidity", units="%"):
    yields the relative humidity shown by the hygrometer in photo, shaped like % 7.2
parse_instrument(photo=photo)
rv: % 60
